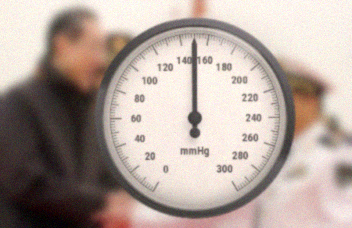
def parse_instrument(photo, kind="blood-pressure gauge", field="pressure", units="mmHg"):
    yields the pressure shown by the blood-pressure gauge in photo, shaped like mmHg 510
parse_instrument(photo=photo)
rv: mmHg 150
